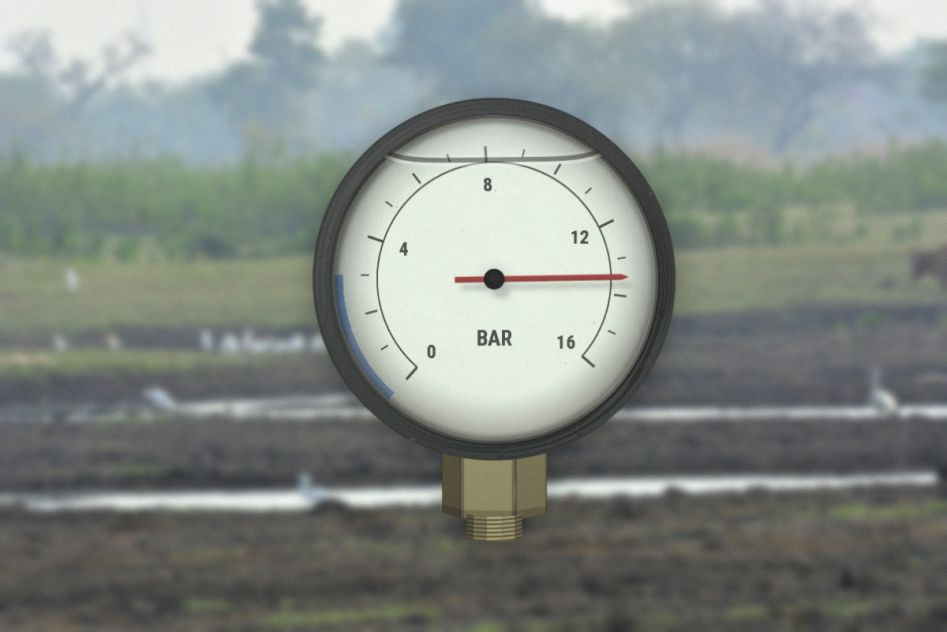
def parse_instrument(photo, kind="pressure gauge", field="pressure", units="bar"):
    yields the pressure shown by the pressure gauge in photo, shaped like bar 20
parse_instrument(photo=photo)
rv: bar 13.5
